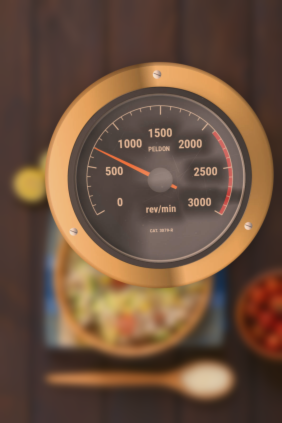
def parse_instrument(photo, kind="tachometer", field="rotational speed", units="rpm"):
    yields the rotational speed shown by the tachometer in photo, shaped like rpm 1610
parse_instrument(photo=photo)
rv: rpm 700
